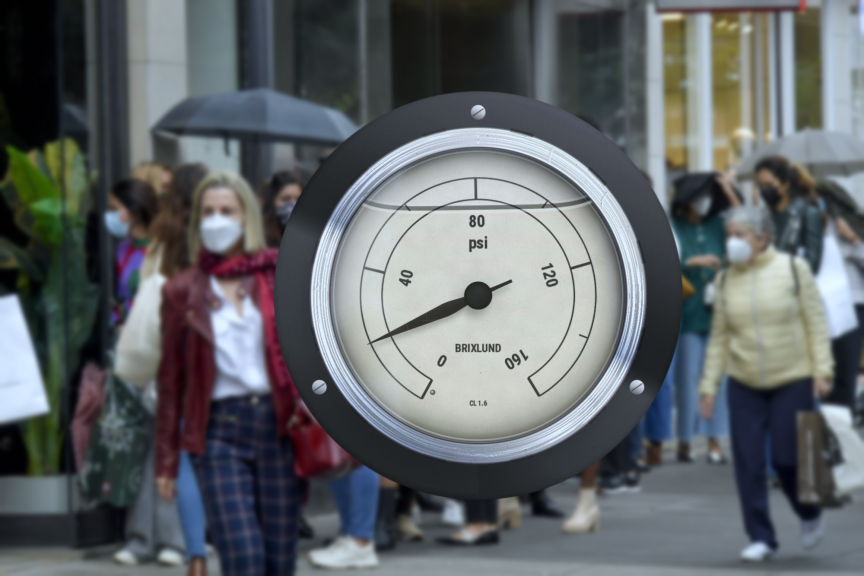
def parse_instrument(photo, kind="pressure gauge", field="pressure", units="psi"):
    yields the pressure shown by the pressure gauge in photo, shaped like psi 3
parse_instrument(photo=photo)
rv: psi 20
